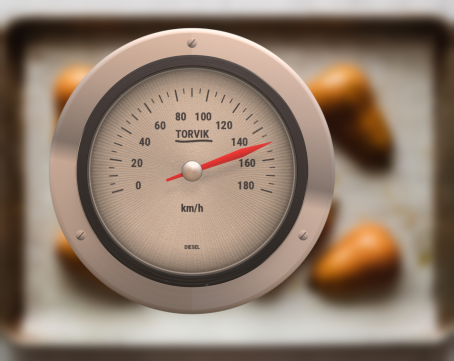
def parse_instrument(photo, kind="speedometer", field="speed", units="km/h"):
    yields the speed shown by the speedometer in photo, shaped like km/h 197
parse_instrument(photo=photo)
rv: km/h 150
